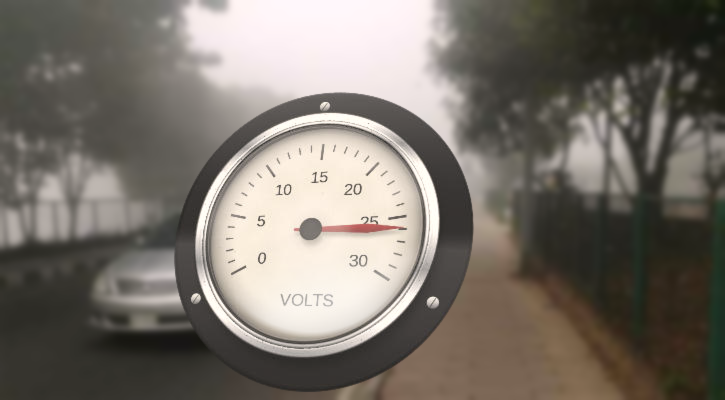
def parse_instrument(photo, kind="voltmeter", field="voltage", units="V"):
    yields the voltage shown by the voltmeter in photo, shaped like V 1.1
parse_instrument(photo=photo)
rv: V 26
